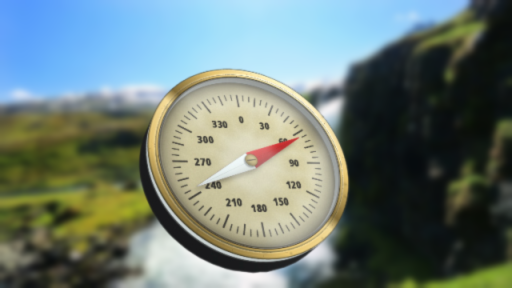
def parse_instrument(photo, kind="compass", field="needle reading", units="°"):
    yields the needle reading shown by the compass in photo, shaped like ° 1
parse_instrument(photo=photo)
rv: ° 65
